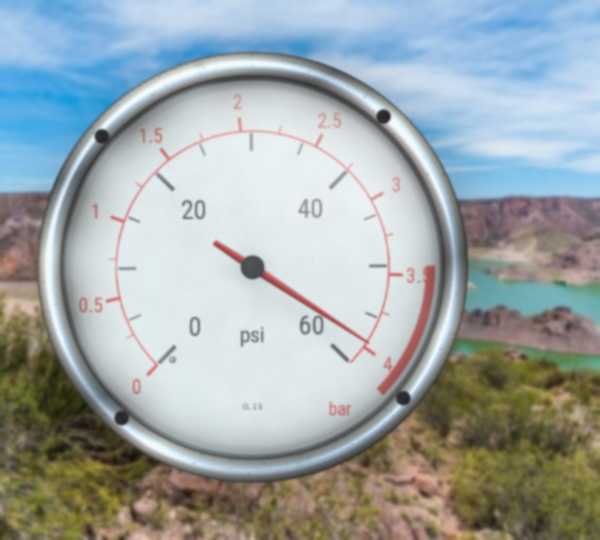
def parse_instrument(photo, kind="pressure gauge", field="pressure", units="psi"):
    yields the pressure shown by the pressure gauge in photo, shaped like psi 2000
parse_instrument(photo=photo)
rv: psi 57.5
